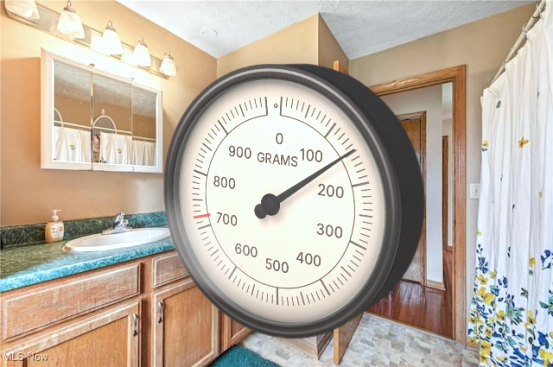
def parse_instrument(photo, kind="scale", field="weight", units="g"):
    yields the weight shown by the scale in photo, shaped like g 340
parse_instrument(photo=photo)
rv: g 150
